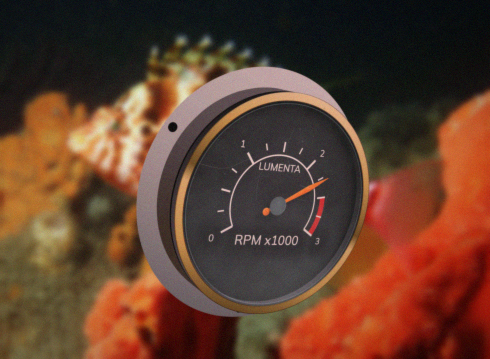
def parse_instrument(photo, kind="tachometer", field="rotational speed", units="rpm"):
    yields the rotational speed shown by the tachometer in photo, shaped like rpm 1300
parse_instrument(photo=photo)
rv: rpm 2250
